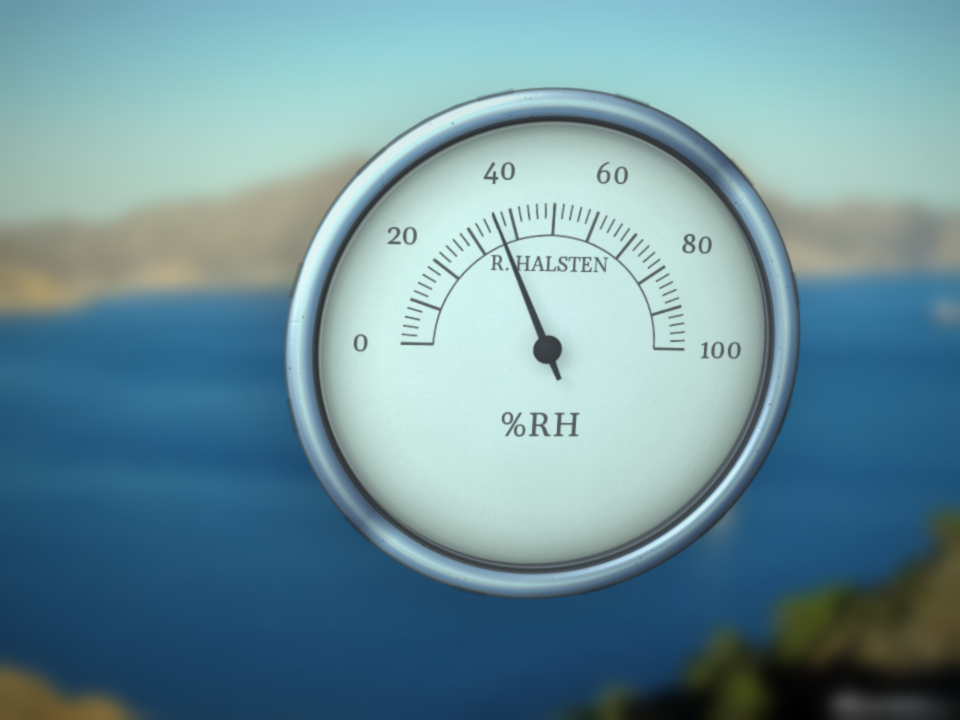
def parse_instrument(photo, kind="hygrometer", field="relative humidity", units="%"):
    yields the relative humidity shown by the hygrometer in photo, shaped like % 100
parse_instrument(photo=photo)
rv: % 36
